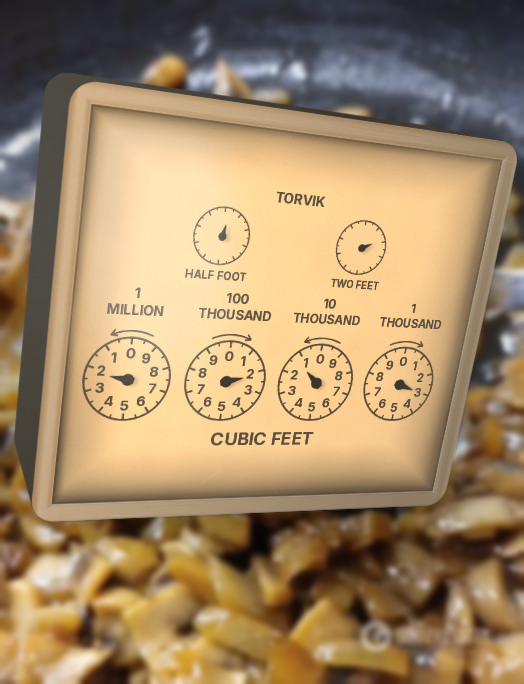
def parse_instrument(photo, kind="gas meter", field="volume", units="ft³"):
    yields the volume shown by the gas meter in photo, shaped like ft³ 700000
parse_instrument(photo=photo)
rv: ft³ 221300
